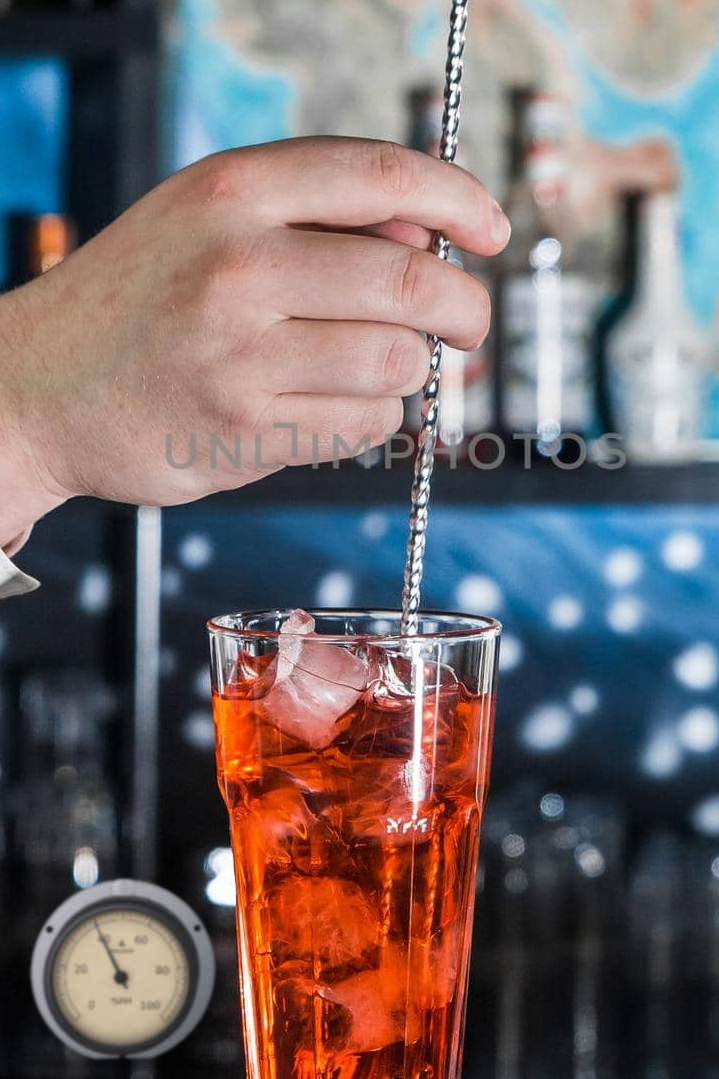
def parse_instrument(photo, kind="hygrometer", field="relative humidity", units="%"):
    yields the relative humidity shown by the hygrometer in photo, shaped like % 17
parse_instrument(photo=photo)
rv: % 40
